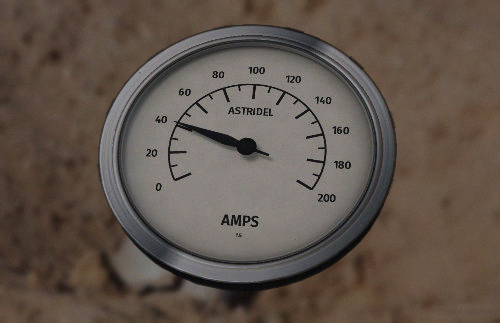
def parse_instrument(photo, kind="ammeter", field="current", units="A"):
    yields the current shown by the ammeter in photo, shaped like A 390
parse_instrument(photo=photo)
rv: A 40
